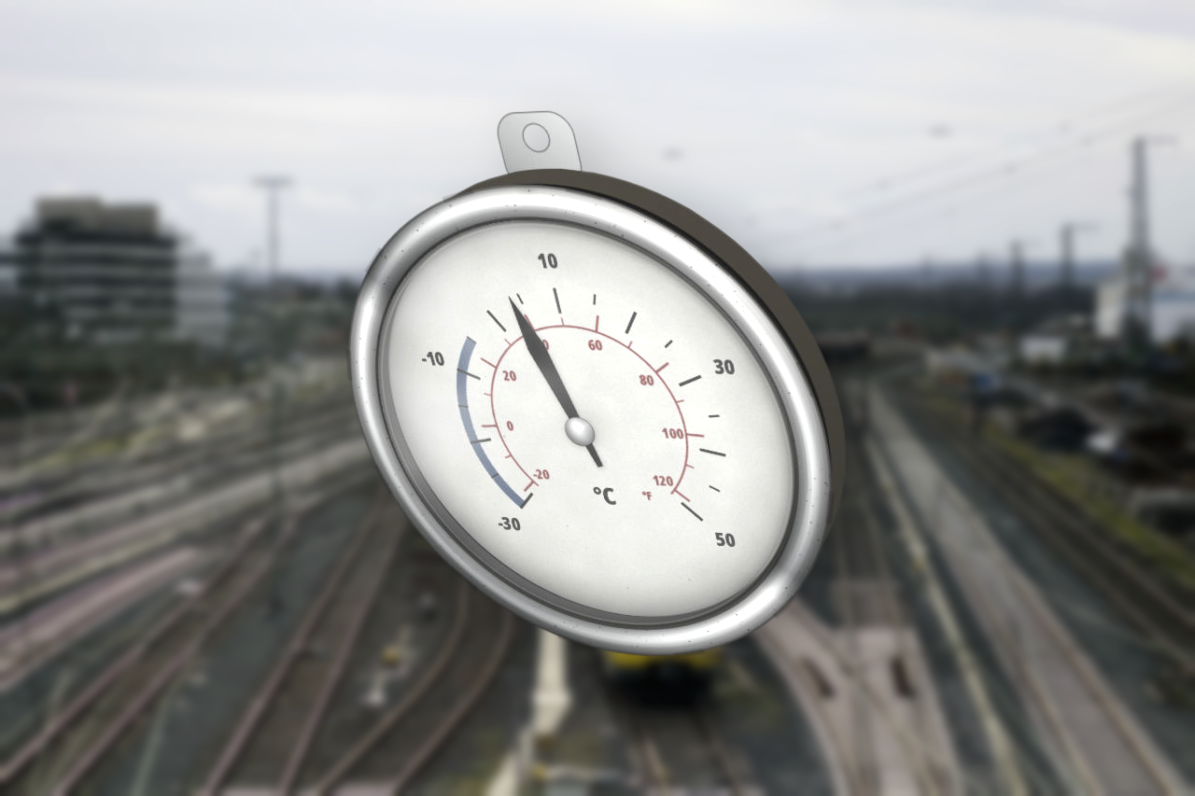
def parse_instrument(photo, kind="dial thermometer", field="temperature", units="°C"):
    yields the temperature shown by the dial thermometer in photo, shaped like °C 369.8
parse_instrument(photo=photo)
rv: °C 5
